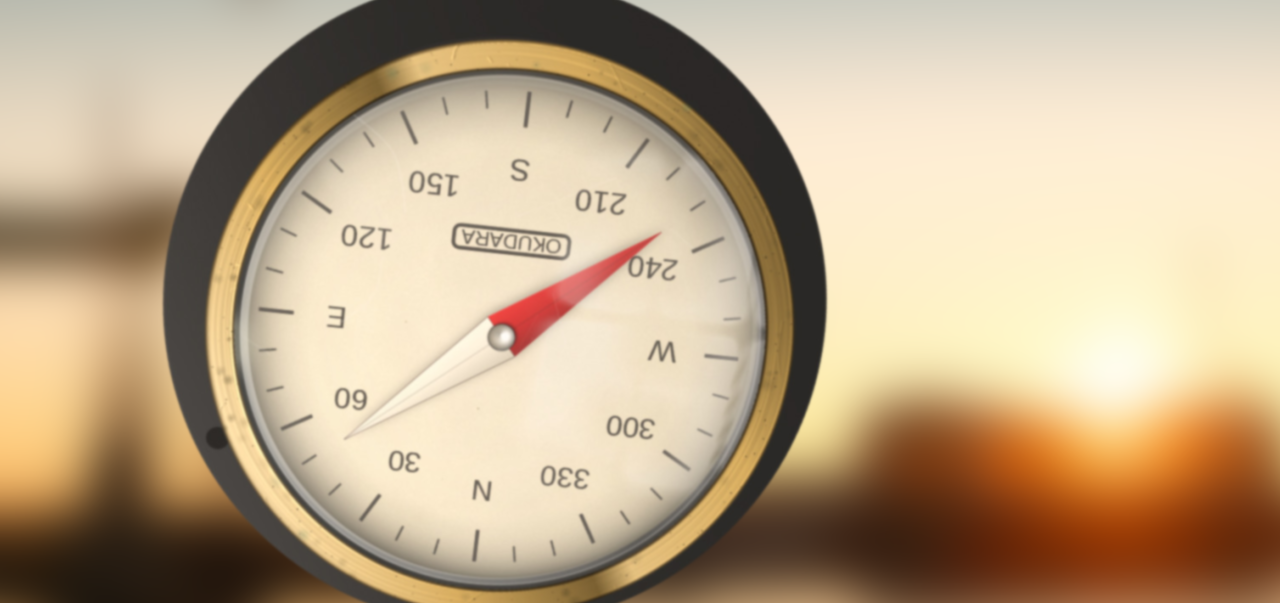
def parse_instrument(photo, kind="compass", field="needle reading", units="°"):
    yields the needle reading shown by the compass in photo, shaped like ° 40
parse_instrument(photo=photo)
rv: ° 230
